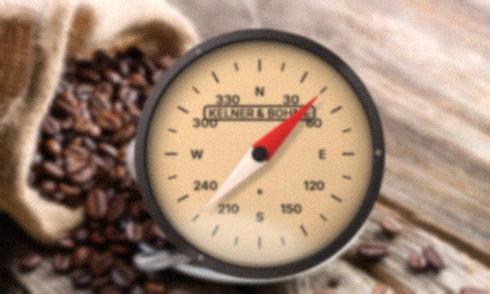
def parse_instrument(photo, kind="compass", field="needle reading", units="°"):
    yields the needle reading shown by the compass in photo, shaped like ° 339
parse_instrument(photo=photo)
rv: ° 45
